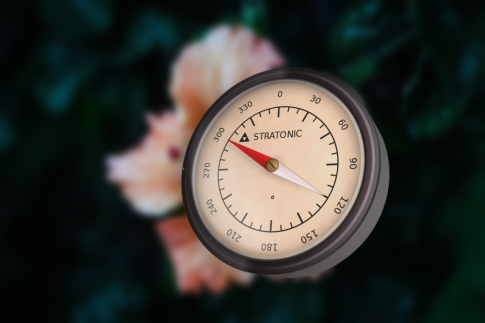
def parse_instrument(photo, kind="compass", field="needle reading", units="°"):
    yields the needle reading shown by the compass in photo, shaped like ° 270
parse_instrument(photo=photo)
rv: ° 300
